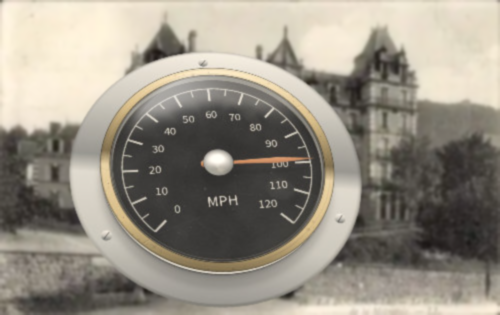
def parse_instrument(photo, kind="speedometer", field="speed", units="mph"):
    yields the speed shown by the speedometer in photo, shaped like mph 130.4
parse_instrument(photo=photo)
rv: mph 100
